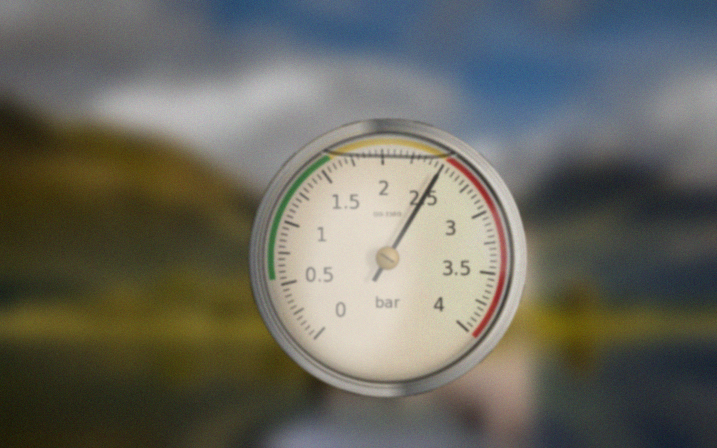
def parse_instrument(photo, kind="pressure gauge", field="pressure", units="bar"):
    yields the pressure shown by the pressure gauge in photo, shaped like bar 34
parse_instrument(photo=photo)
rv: bar 2.5
